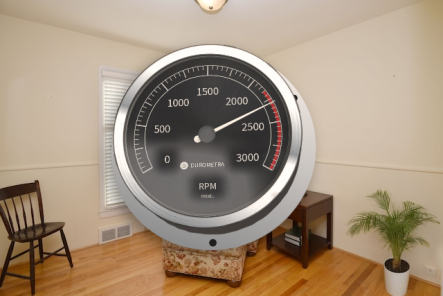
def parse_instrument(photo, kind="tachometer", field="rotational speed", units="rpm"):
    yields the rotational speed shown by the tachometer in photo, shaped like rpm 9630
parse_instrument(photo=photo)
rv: rpm 2300
